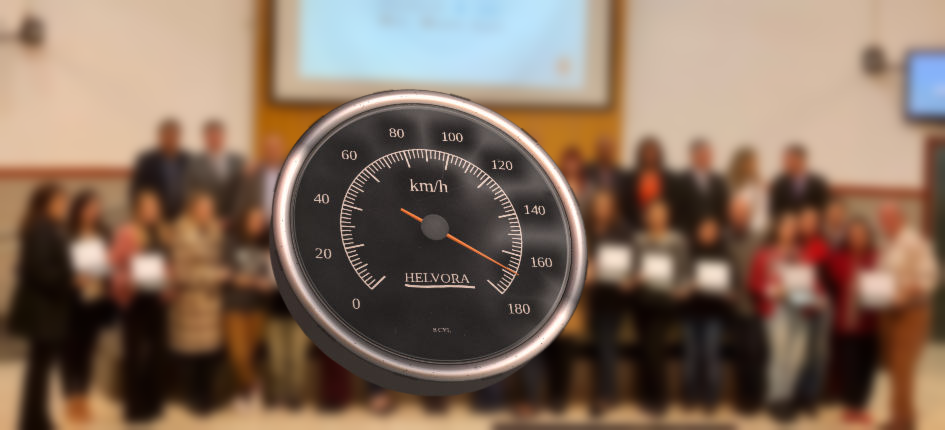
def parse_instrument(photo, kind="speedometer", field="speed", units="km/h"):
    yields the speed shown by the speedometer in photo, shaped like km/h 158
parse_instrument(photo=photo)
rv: km/h 170
